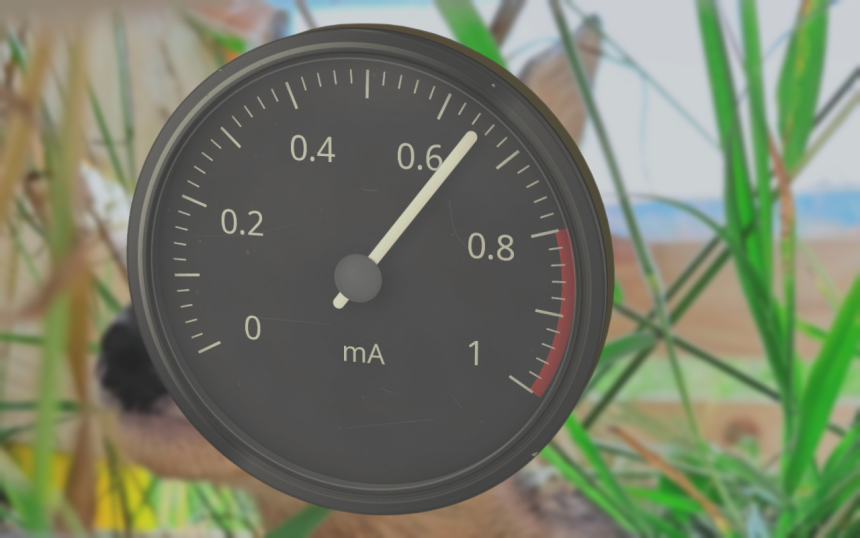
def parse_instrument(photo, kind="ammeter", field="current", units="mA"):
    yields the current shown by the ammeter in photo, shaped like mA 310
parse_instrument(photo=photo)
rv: mA 0.65
